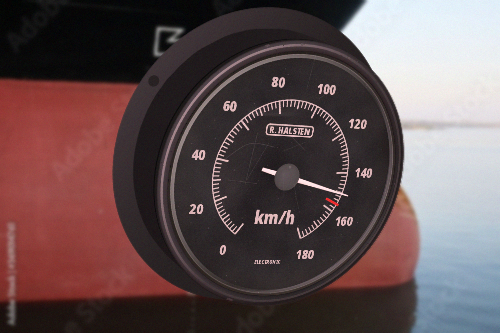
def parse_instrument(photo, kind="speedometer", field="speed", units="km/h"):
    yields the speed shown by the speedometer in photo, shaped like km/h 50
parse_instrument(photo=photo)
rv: km/h 150
